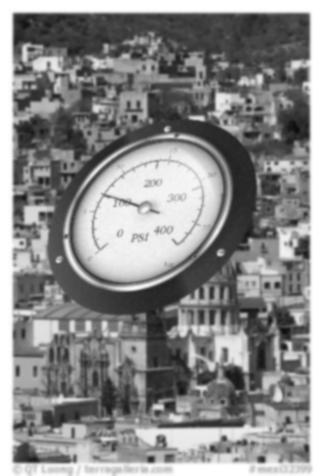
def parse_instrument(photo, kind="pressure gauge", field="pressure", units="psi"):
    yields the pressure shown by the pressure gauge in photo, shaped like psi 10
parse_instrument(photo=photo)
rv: psi 100
